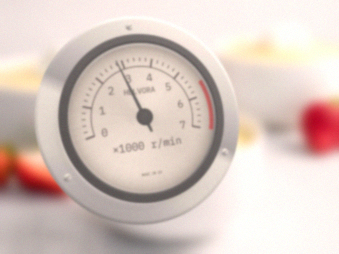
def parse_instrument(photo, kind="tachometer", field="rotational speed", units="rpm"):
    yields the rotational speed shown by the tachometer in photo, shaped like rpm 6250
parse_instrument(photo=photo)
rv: rpm 2800
